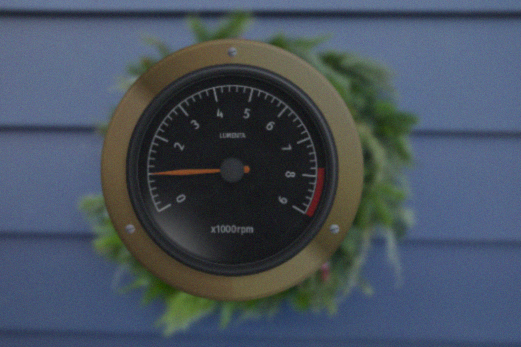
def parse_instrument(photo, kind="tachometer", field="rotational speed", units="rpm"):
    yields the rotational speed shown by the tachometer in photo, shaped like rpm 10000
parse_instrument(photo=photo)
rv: rpm 1000
